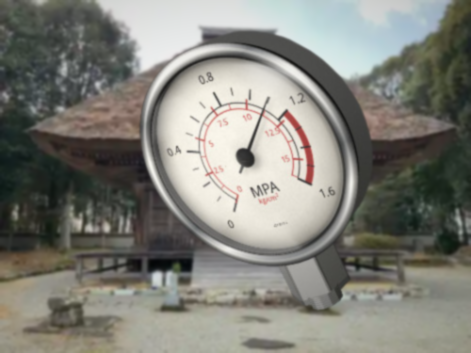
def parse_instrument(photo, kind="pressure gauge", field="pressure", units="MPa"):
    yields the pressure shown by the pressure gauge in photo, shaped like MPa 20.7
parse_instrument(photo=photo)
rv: MPa 1.1
